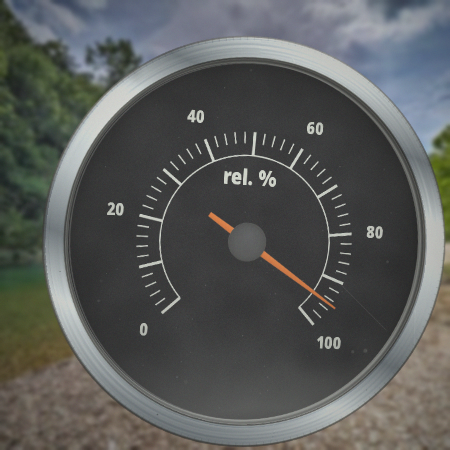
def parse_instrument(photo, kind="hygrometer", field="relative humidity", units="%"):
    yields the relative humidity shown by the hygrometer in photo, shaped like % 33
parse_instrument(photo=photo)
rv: % 95
